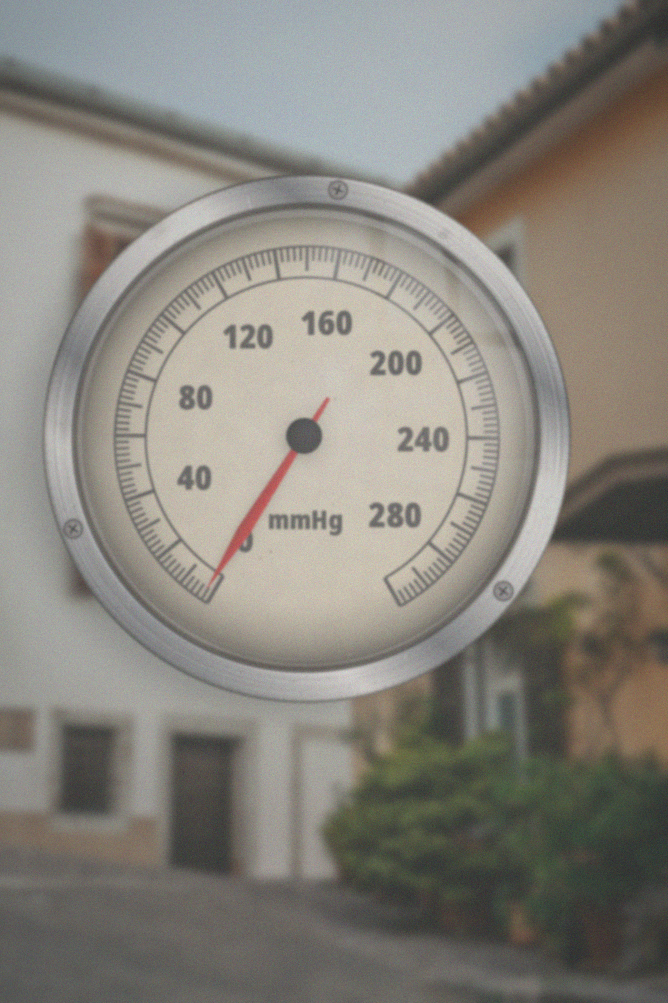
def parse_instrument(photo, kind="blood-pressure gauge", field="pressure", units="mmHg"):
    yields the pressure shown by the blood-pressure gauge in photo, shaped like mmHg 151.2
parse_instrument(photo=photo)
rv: mmHg 2
